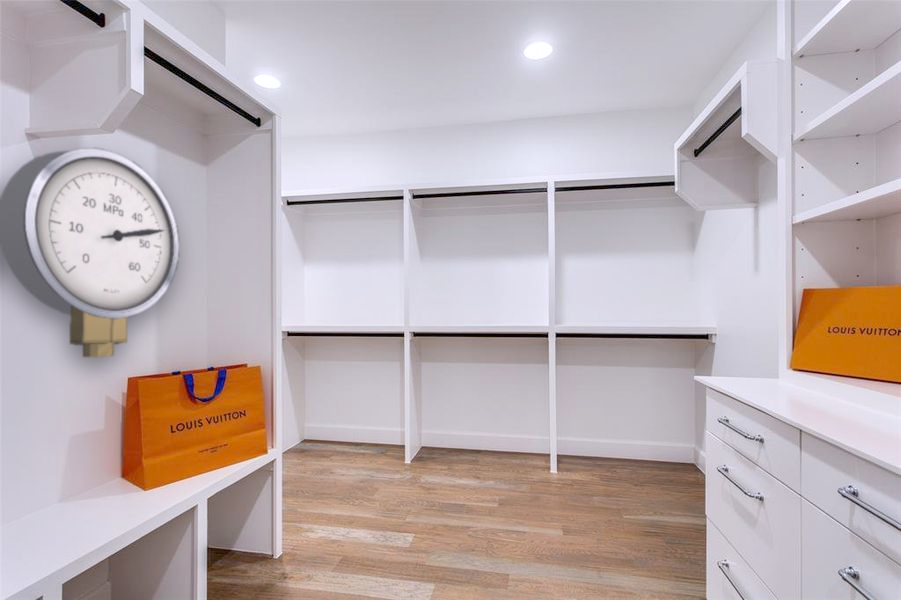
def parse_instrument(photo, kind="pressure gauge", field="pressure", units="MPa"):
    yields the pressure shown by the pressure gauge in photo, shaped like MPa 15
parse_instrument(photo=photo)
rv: MPa 46
